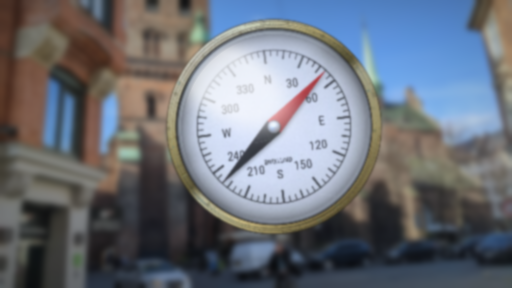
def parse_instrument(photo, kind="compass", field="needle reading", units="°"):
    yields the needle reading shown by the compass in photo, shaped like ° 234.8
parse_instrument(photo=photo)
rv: ° 50
